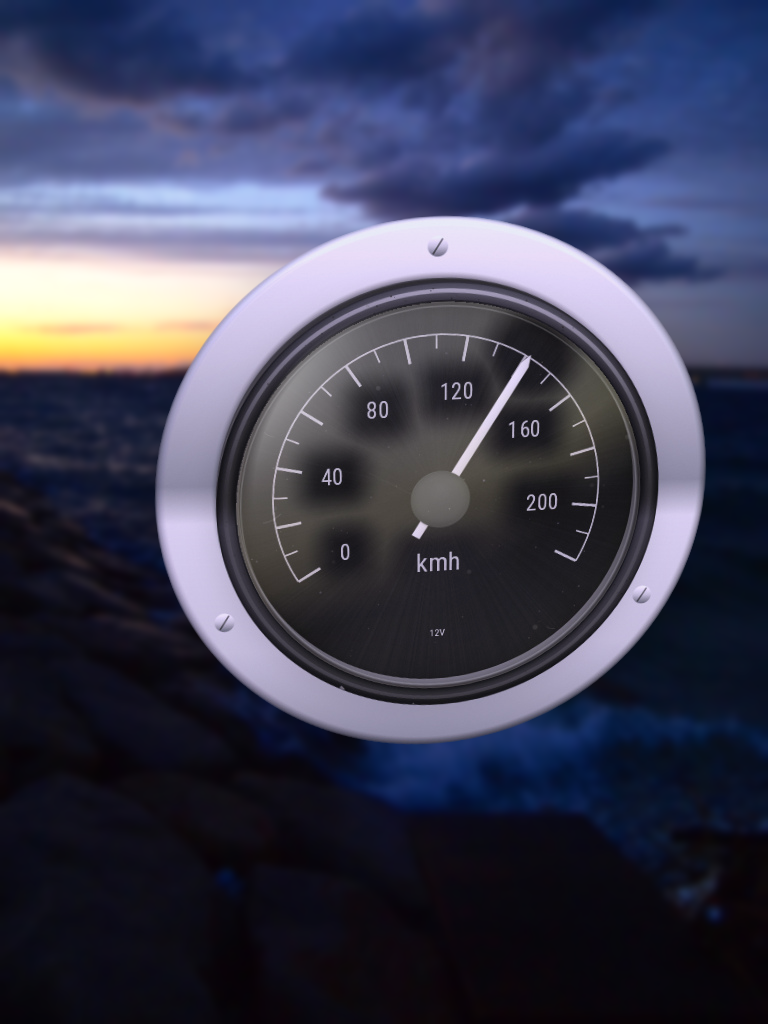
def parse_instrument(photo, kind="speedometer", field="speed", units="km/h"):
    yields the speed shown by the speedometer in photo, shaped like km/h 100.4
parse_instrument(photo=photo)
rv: km/h 140
